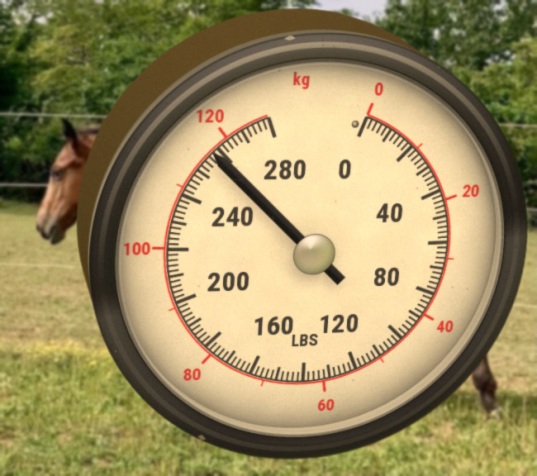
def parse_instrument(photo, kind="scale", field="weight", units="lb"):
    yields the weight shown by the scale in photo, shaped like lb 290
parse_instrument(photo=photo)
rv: lb 258
